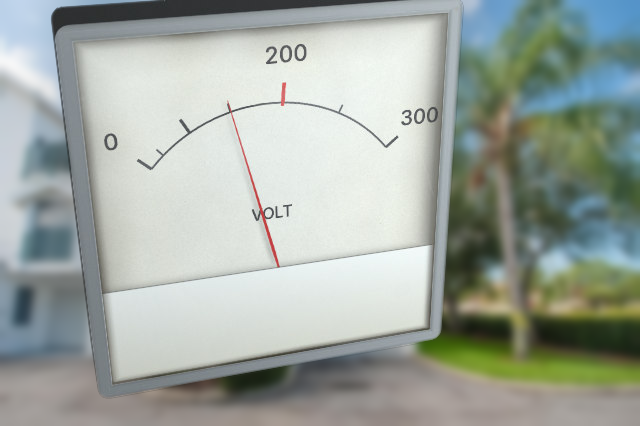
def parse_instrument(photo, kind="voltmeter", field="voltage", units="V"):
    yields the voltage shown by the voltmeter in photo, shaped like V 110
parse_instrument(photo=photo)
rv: V 150
